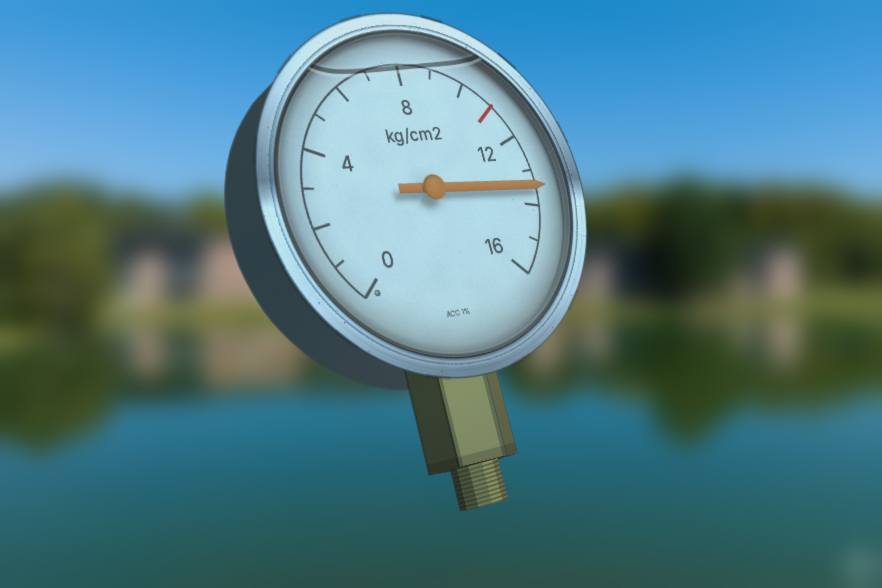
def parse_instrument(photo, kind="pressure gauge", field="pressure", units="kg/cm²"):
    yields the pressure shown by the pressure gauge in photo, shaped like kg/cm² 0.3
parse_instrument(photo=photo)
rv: kg/cm² 13.5
